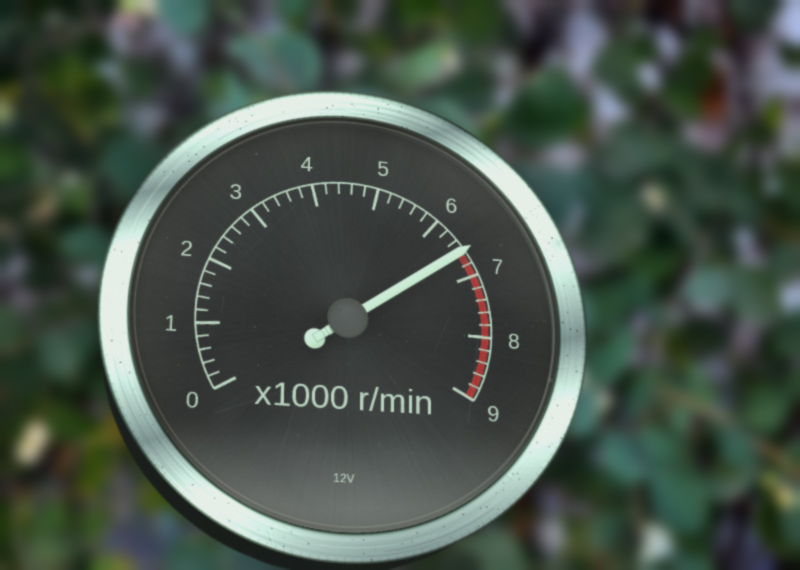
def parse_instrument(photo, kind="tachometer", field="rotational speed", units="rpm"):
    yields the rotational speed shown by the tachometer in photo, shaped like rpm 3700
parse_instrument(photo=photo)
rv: rpm 6600
